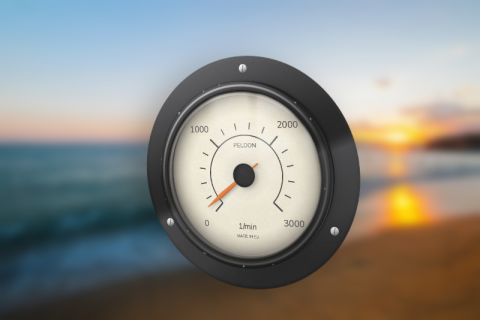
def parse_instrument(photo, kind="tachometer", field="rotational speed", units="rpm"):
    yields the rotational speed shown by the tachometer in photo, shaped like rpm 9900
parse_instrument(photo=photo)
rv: rpm 100
